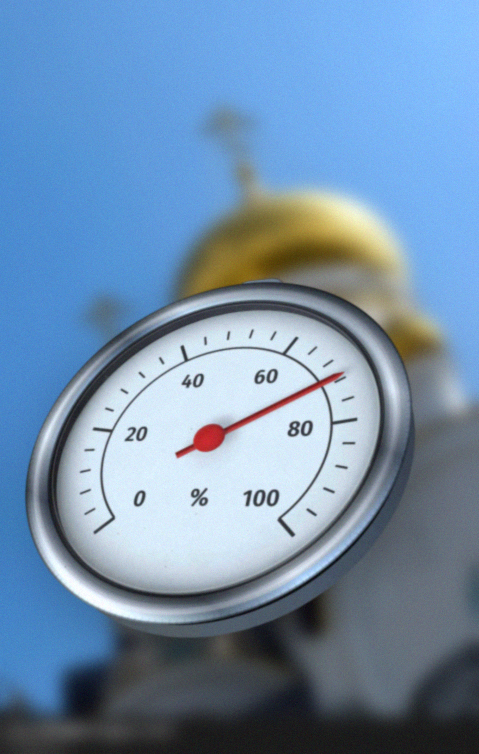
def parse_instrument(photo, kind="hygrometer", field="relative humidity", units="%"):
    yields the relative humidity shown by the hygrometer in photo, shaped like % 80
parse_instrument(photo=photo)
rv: % 72
